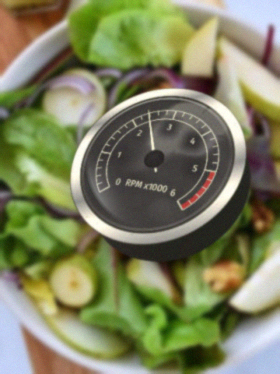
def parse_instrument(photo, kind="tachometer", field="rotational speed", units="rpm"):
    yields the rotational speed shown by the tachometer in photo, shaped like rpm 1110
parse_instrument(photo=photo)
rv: rpm 2400
